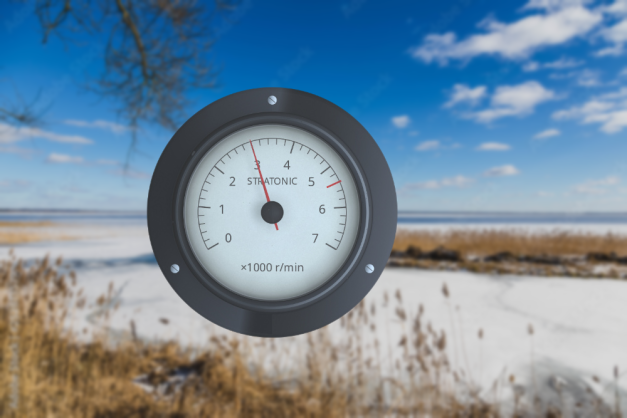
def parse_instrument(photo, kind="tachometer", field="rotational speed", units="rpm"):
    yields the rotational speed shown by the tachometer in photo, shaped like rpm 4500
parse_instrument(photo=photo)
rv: rpm 3000
